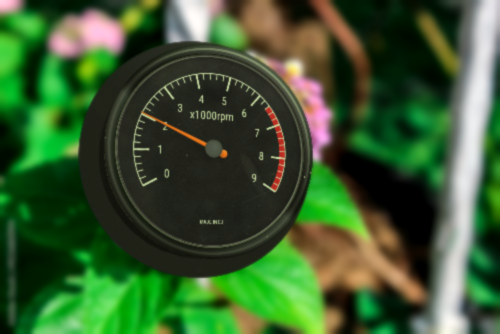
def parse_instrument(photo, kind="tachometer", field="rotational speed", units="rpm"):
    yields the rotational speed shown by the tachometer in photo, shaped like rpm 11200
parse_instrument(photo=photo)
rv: rpm 2000
